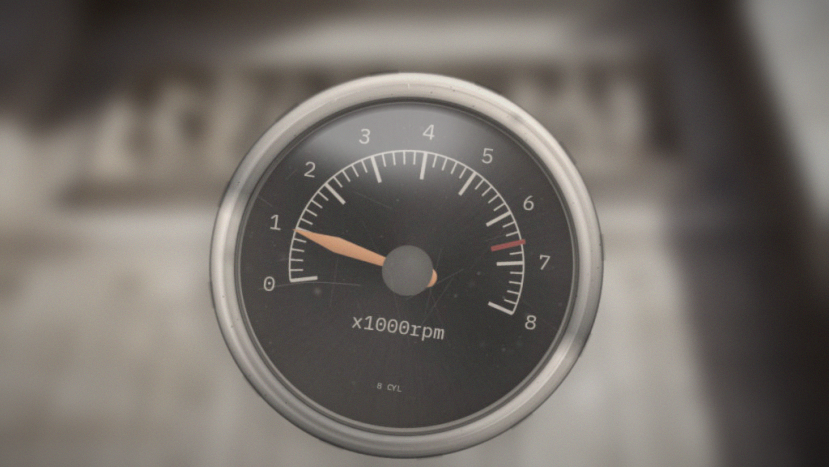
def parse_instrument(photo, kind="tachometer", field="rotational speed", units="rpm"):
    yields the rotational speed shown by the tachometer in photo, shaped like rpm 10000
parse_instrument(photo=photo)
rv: rpm 1000
